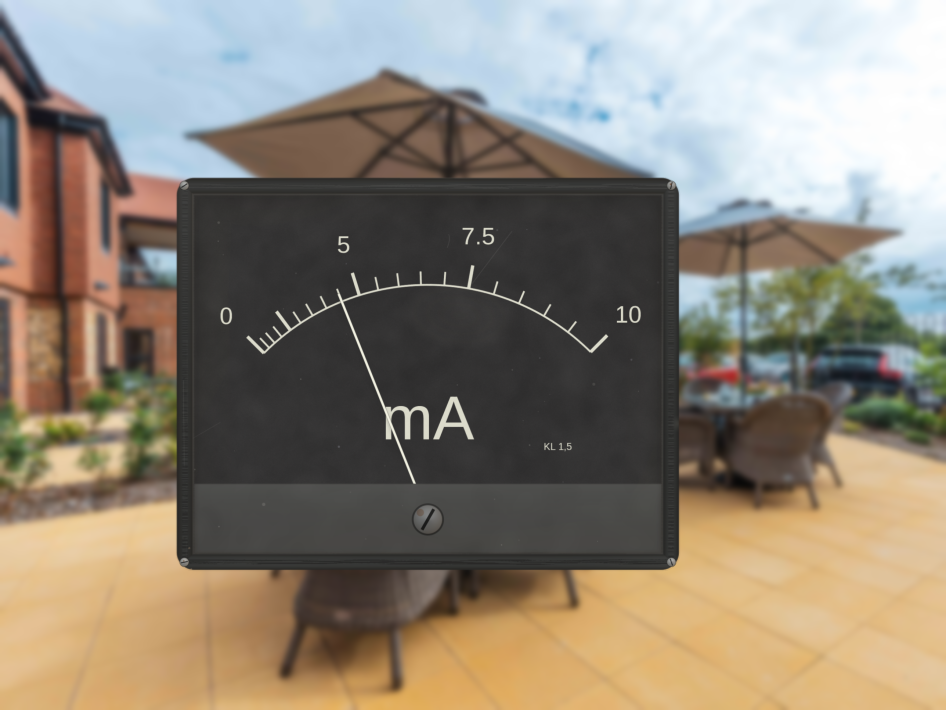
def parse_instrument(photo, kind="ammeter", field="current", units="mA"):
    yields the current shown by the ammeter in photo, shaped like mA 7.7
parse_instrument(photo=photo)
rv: mA 4.5
